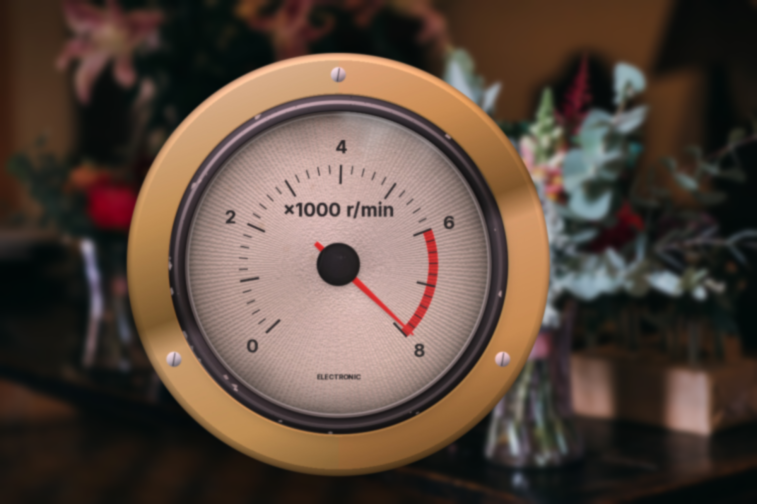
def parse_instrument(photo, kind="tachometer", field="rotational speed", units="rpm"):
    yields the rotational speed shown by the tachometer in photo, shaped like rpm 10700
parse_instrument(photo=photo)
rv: rpm 7900
